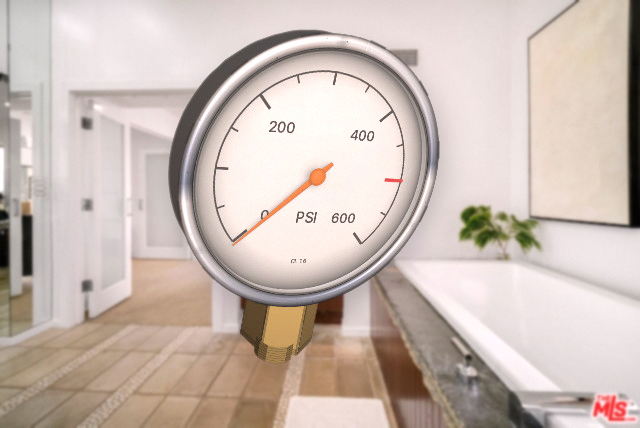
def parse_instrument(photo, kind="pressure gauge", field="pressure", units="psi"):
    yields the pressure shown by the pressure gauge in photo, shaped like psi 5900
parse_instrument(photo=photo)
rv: psi 0
